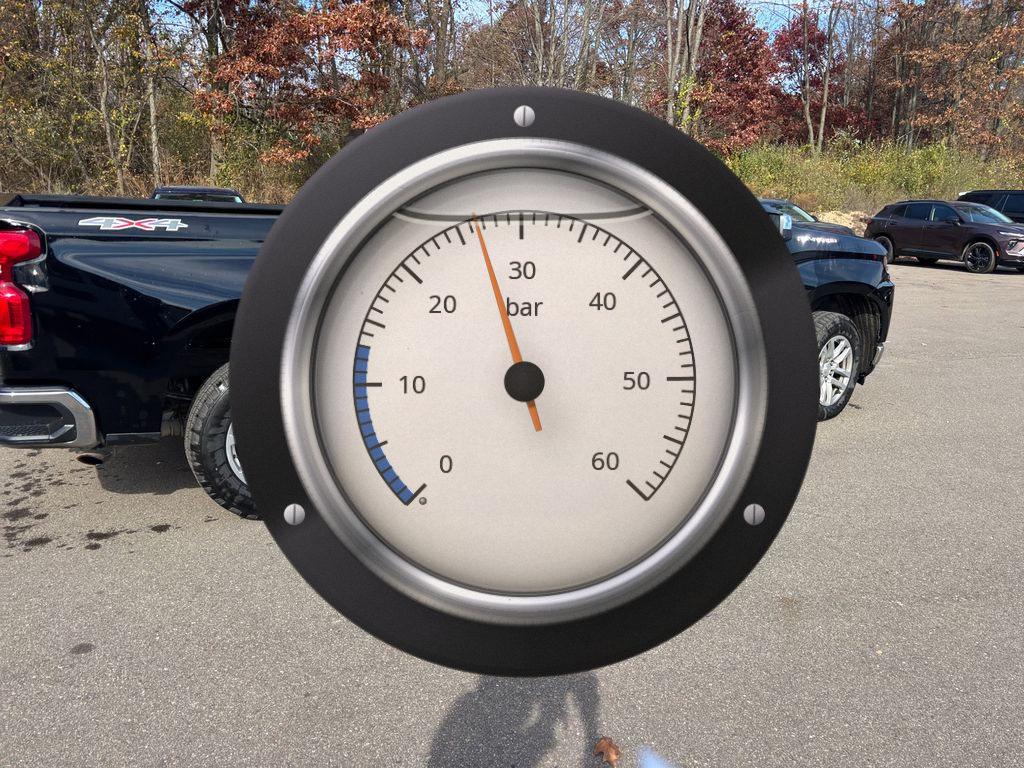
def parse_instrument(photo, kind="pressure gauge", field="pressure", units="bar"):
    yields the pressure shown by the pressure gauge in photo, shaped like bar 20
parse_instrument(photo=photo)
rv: bar 26.5
